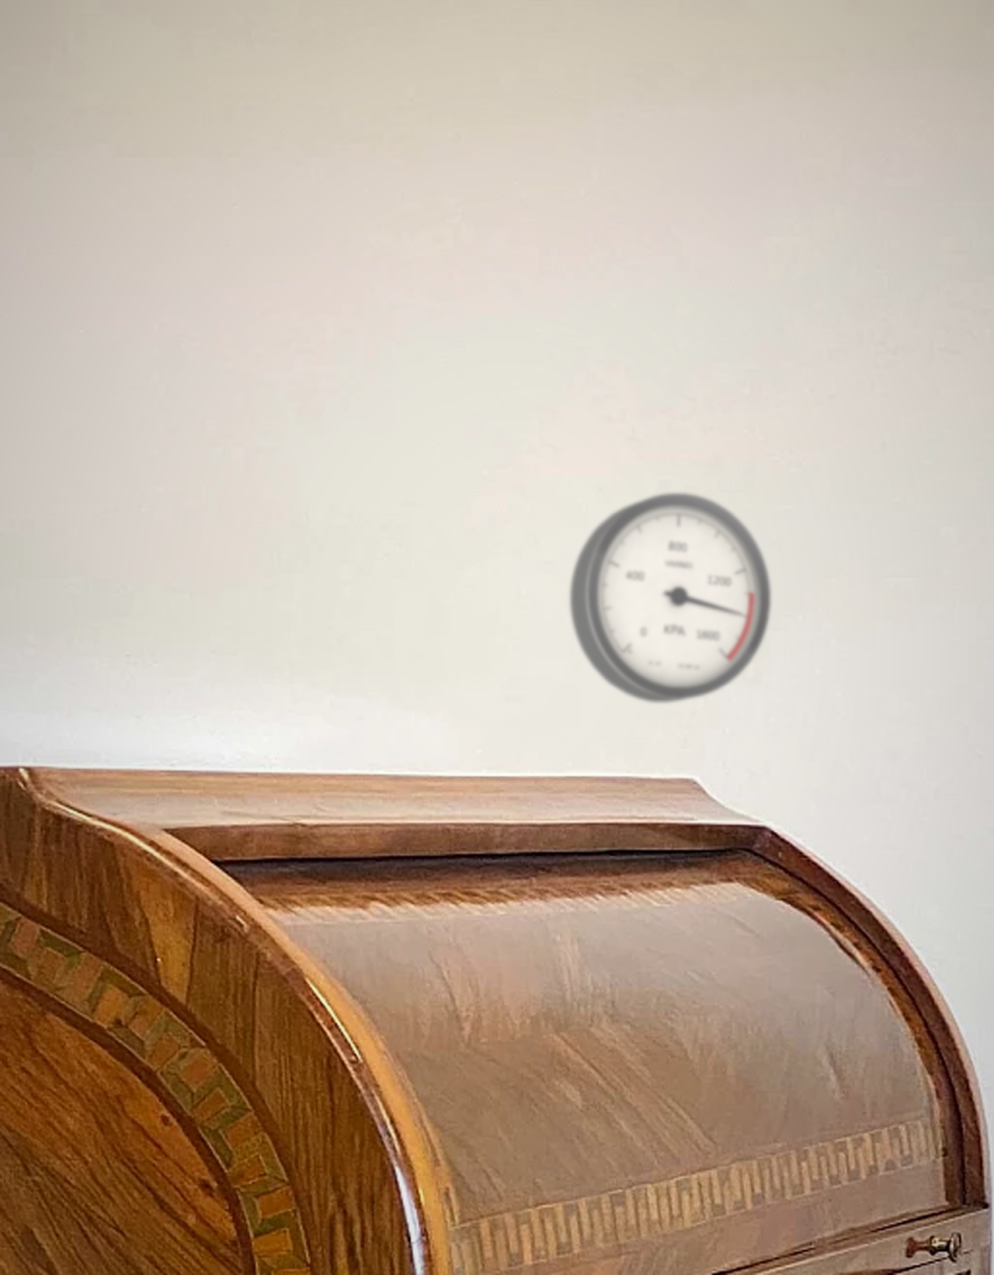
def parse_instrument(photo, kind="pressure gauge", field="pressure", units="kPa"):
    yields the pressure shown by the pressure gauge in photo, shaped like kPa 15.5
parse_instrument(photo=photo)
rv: kPa 1400
